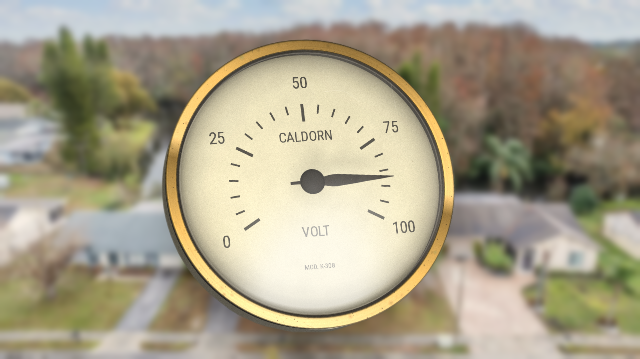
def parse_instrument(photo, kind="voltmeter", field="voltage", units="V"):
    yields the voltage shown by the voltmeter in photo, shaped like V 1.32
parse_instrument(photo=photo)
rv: V 87.5
